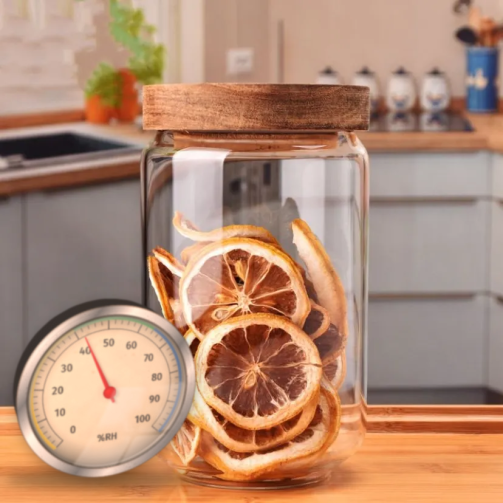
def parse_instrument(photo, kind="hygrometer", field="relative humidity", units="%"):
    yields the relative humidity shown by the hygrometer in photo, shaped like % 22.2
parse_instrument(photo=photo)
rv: % 42
